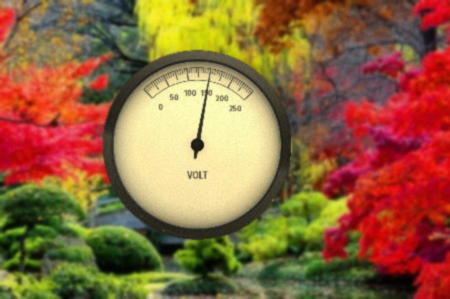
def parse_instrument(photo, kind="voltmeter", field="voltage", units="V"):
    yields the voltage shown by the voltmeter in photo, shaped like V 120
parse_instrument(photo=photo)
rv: V 150
